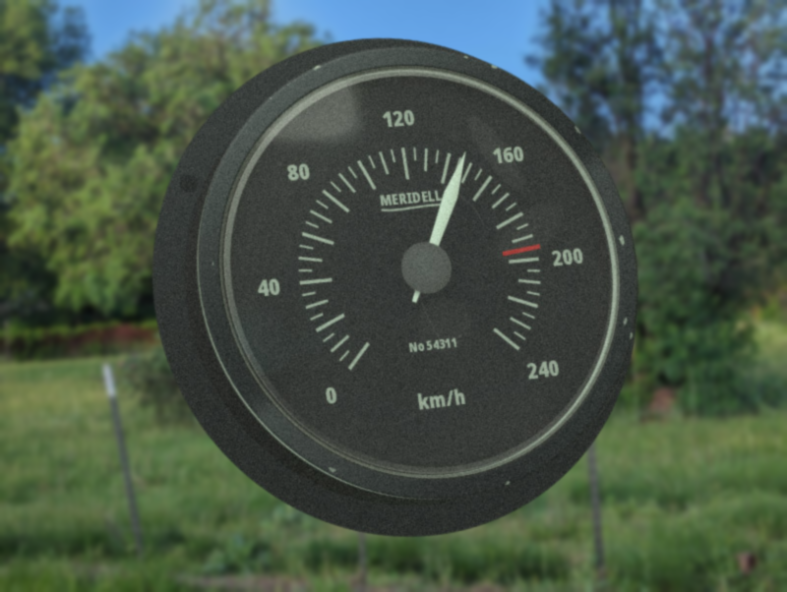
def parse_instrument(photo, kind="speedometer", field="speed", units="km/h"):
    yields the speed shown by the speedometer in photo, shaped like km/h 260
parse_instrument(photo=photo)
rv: km/h 145
